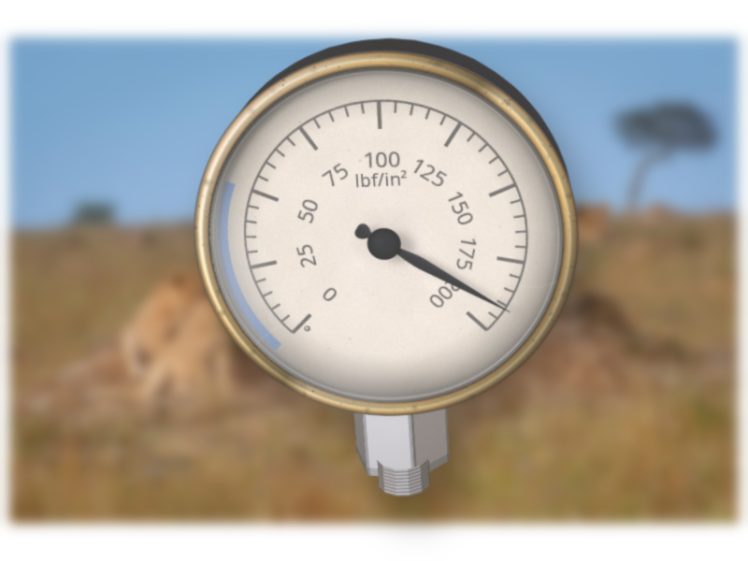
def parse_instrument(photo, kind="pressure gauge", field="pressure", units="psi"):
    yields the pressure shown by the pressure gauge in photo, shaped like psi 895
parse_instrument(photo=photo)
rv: psi 190
